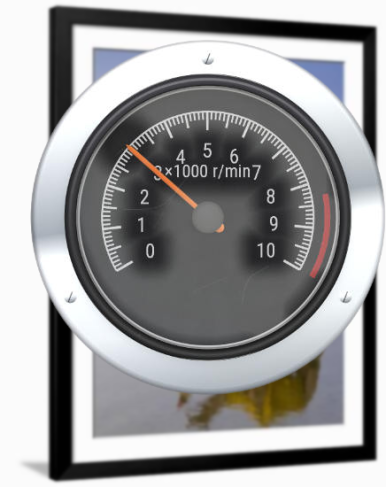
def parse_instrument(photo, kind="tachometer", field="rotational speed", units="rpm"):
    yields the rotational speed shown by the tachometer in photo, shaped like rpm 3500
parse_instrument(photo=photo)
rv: rpm 3000
